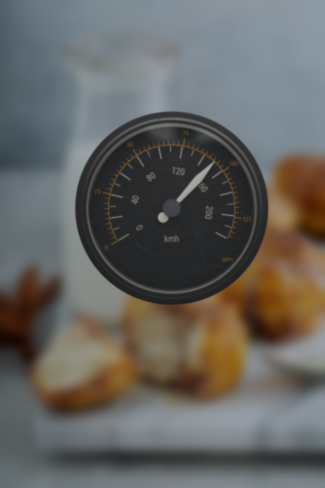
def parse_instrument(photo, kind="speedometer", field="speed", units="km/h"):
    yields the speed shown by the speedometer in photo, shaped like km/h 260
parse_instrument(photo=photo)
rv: km/h 150
